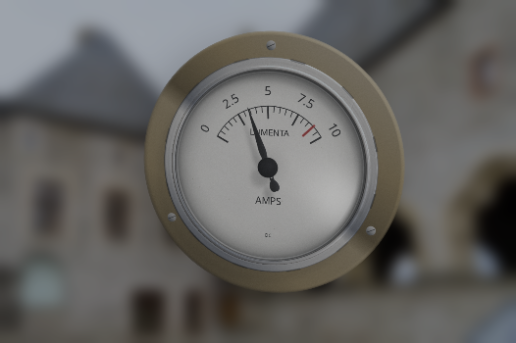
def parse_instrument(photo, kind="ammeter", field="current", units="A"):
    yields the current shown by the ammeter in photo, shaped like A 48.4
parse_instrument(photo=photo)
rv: A 3.5
